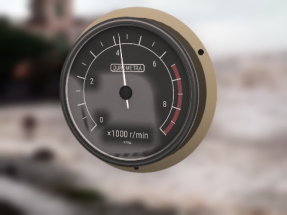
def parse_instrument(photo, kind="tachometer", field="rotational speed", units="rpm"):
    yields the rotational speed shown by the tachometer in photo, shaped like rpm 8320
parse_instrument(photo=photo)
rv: rpm 4250
